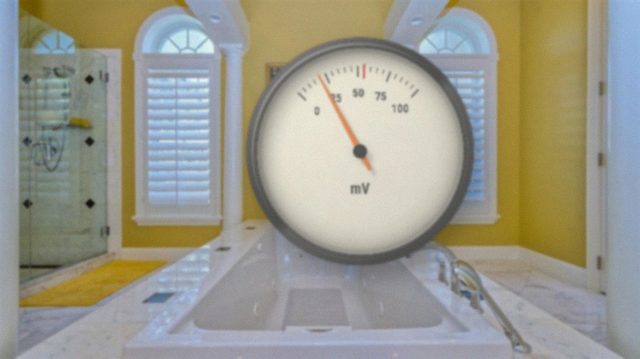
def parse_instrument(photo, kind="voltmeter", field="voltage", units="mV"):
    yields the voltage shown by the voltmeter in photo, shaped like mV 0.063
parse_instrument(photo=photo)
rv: mV 20
